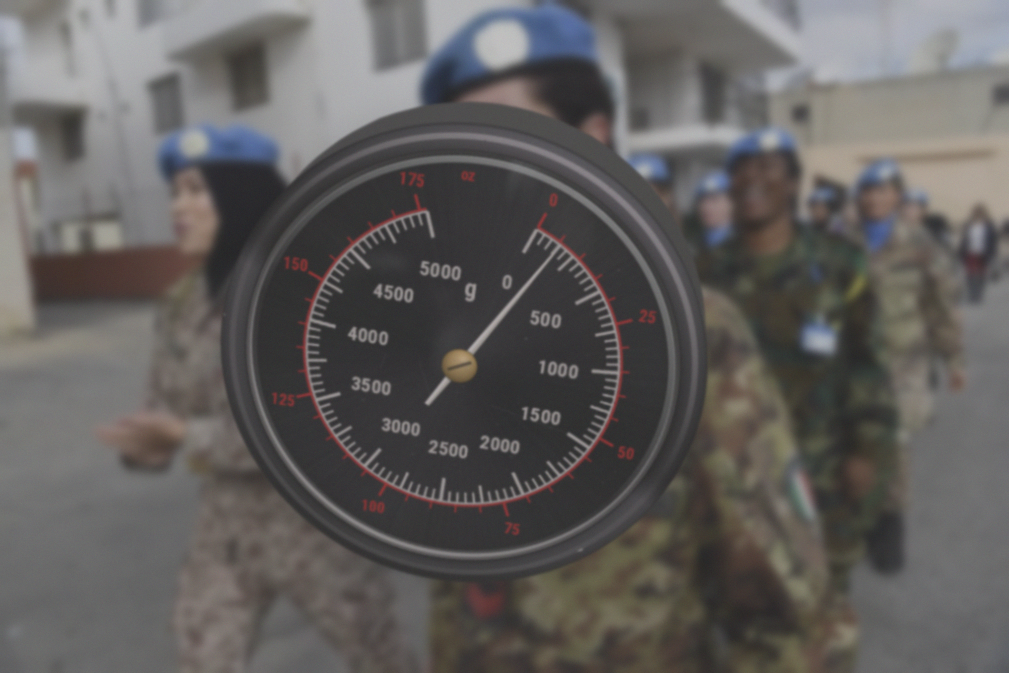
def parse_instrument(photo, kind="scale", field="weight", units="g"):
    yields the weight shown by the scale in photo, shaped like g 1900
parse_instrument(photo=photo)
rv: g 150
